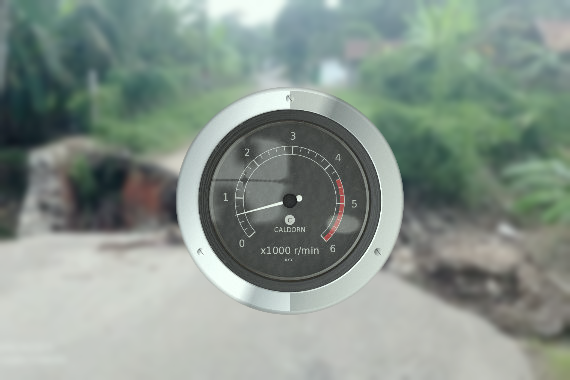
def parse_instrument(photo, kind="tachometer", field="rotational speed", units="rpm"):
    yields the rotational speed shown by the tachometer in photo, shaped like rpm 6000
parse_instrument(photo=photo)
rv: rpm 600
